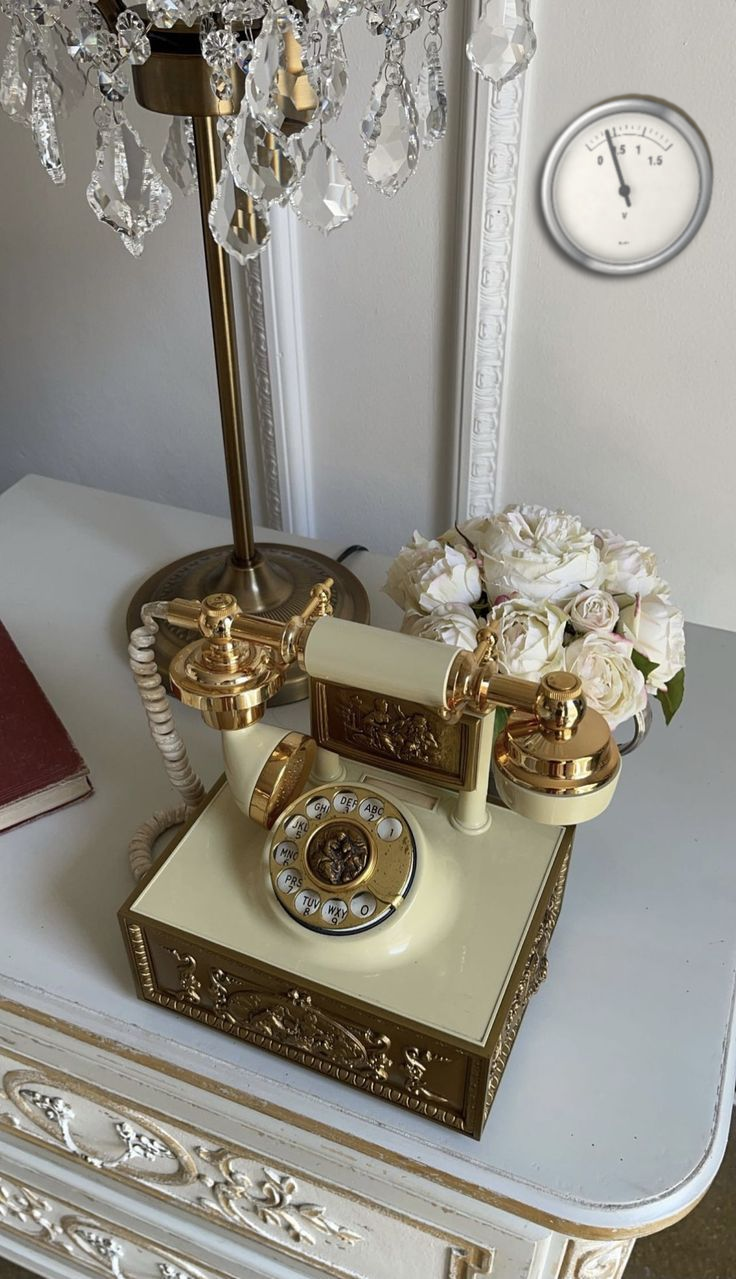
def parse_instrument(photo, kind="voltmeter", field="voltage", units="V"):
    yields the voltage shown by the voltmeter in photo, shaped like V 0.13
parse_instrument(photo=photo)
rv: V 0.4
